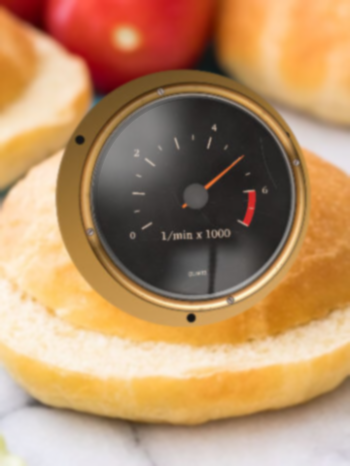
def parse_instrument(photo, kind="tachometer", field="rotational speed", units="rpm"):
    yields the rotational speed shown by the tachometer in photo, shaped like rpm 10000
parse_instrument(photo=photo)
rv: rpm 5000
